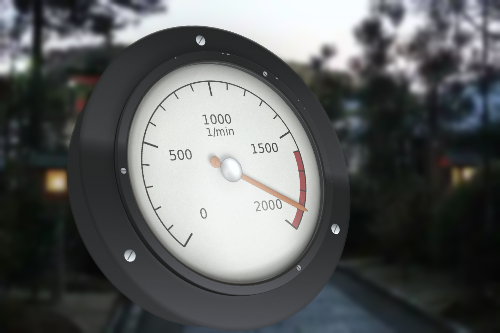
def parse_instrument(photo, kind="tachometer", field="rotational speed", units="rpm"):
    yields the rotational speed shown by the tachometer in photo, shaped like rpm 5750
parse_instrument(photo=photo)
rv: rpm 1900
